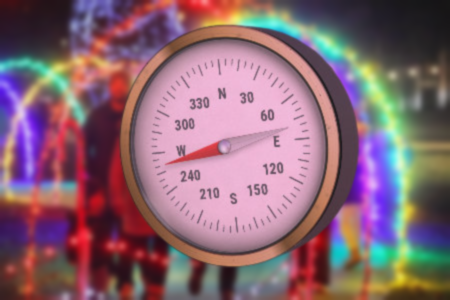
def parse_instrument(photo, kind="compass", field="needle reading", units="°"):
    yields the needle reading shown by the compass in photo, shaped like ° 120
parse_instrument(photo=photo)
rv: ° 260
